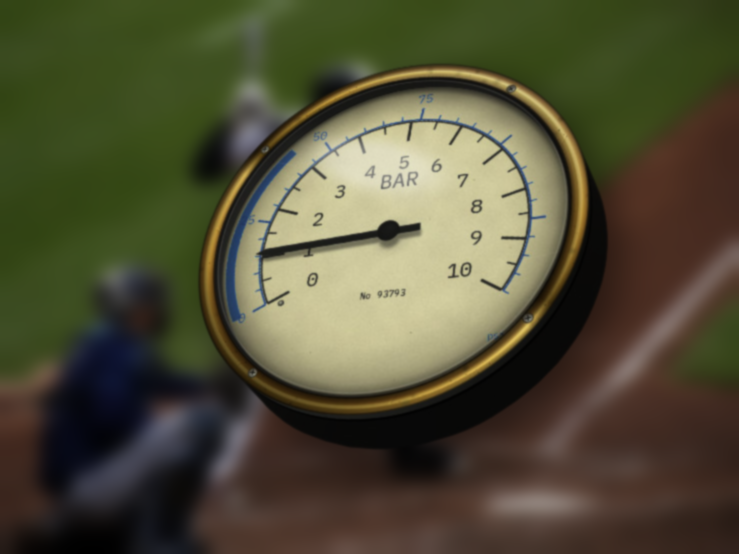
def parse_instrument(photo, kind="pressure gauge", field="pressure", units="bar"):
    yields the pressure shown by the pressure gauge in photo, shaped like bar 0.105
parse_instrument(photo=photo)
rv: bar 1
